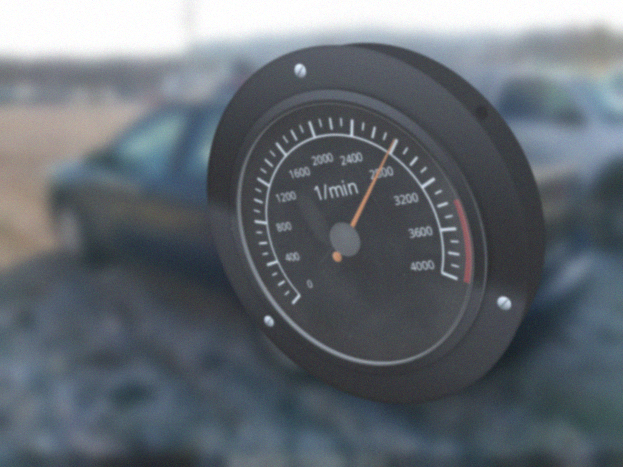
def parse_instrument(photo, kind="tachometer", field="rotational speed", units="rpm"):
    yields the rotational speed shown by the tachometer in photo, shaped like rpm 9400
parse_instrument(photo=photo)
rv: rpm 2800
